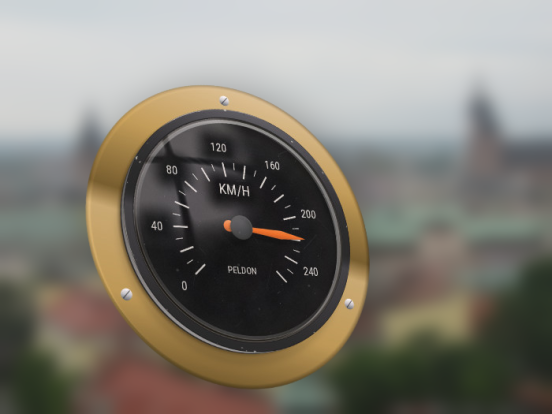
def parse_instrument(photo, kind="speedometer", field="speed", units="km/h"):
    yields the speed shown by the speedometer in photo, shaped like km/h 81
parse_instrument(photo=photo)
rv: km/h 220
